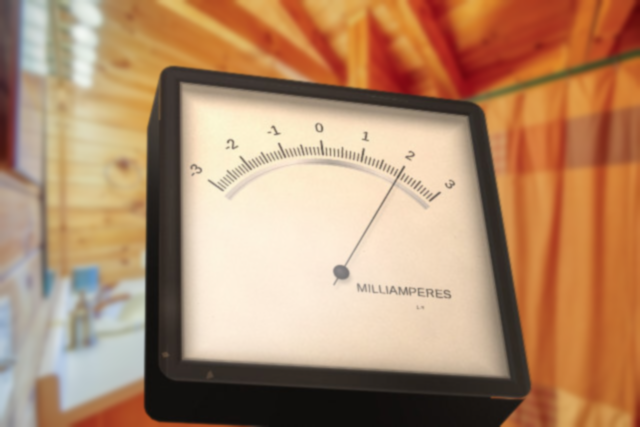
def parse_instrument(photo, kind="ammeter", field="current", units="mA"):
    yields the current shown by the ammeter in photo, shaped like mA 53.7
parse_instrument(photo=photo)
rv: mA 2
